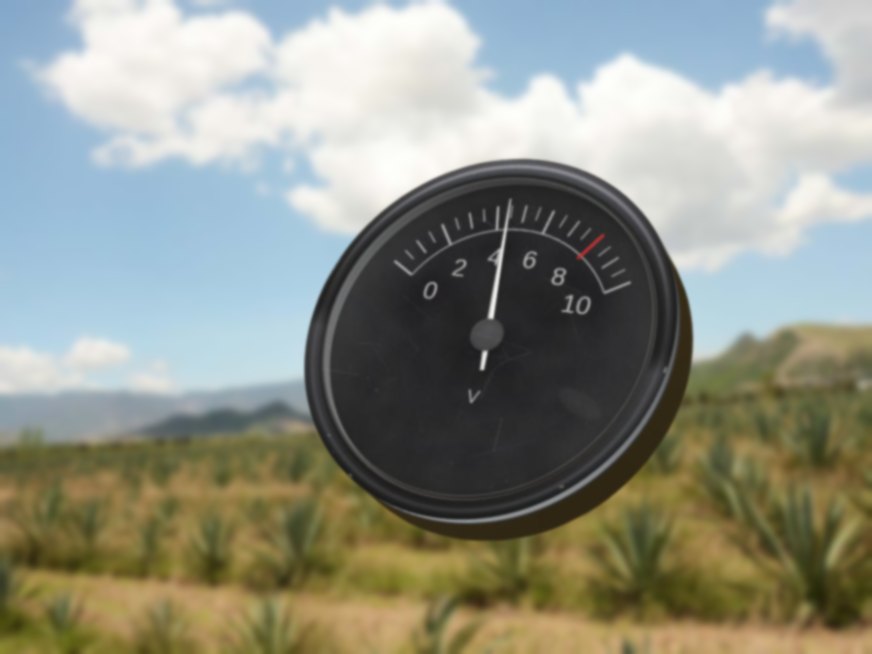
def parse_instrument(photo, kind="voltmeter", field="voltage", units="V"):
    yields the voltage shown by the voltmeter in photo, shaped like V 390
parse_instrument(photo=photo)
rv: V 4.5
